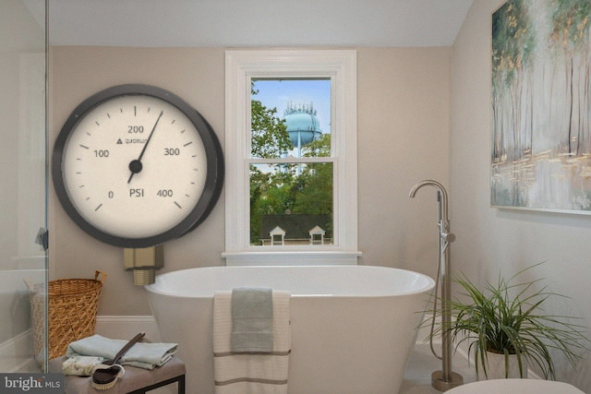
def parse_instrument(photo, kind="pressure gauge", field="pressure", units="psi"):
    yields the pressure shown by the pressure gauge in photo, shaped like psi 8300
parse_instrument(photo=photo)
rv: psi 240
